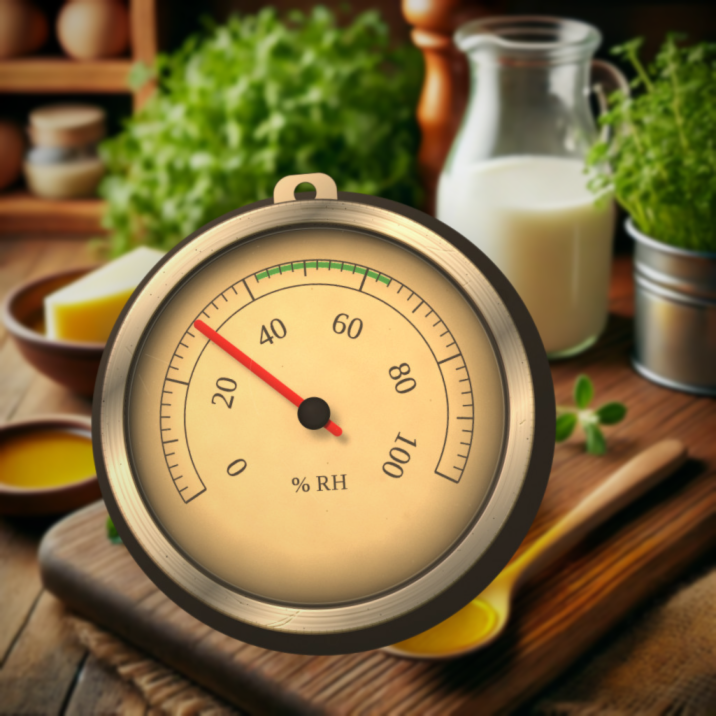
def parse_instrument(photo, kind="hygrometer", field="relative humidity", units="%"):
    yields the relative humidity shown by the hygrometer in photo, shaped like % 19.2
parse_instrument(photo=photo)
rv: % 30
